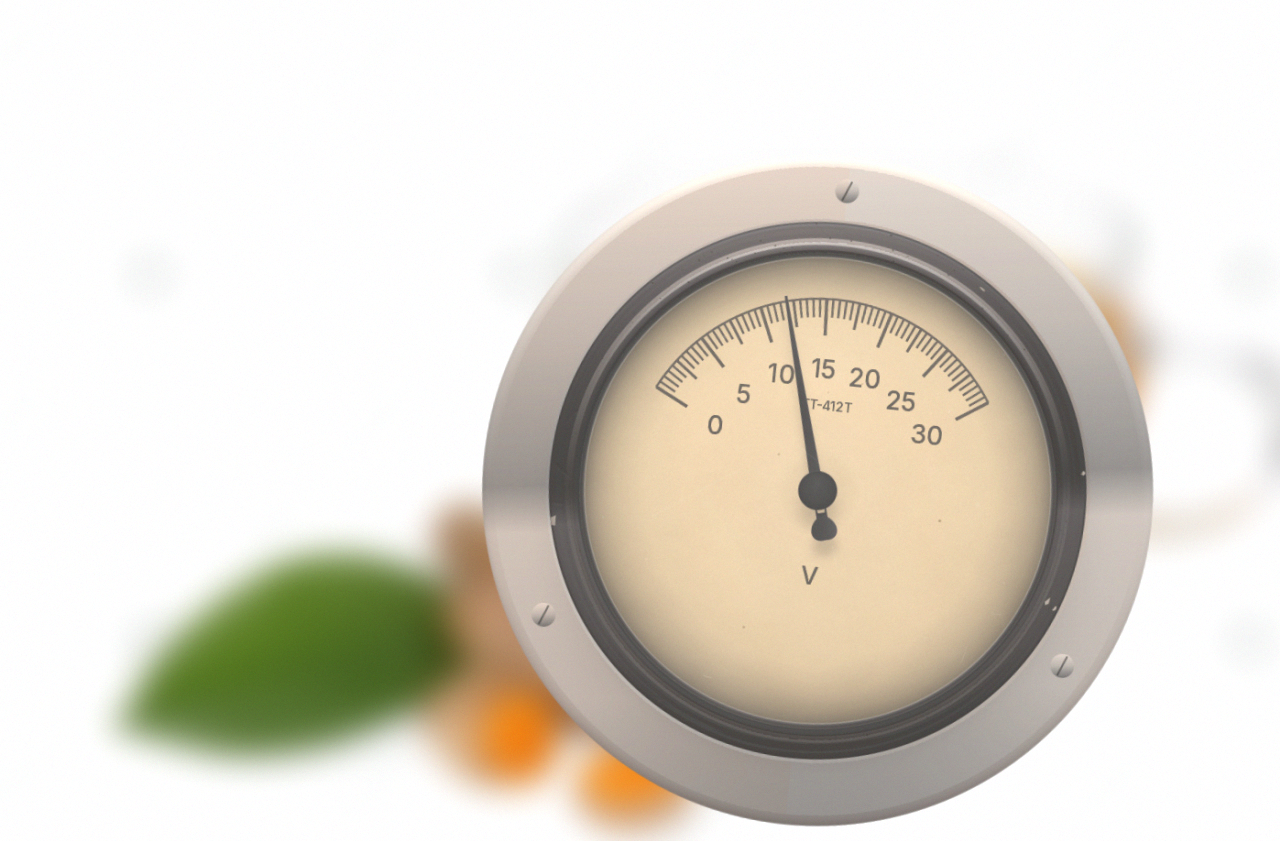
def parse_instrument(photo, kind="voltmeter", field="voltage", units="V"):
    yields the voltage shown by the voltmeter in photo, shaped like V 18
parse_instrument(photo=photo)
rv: V 12
